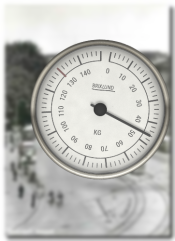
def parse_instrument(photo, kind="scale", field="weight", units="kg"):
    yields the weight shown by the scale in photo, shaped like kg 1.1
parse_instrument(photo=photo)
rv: kg 46
